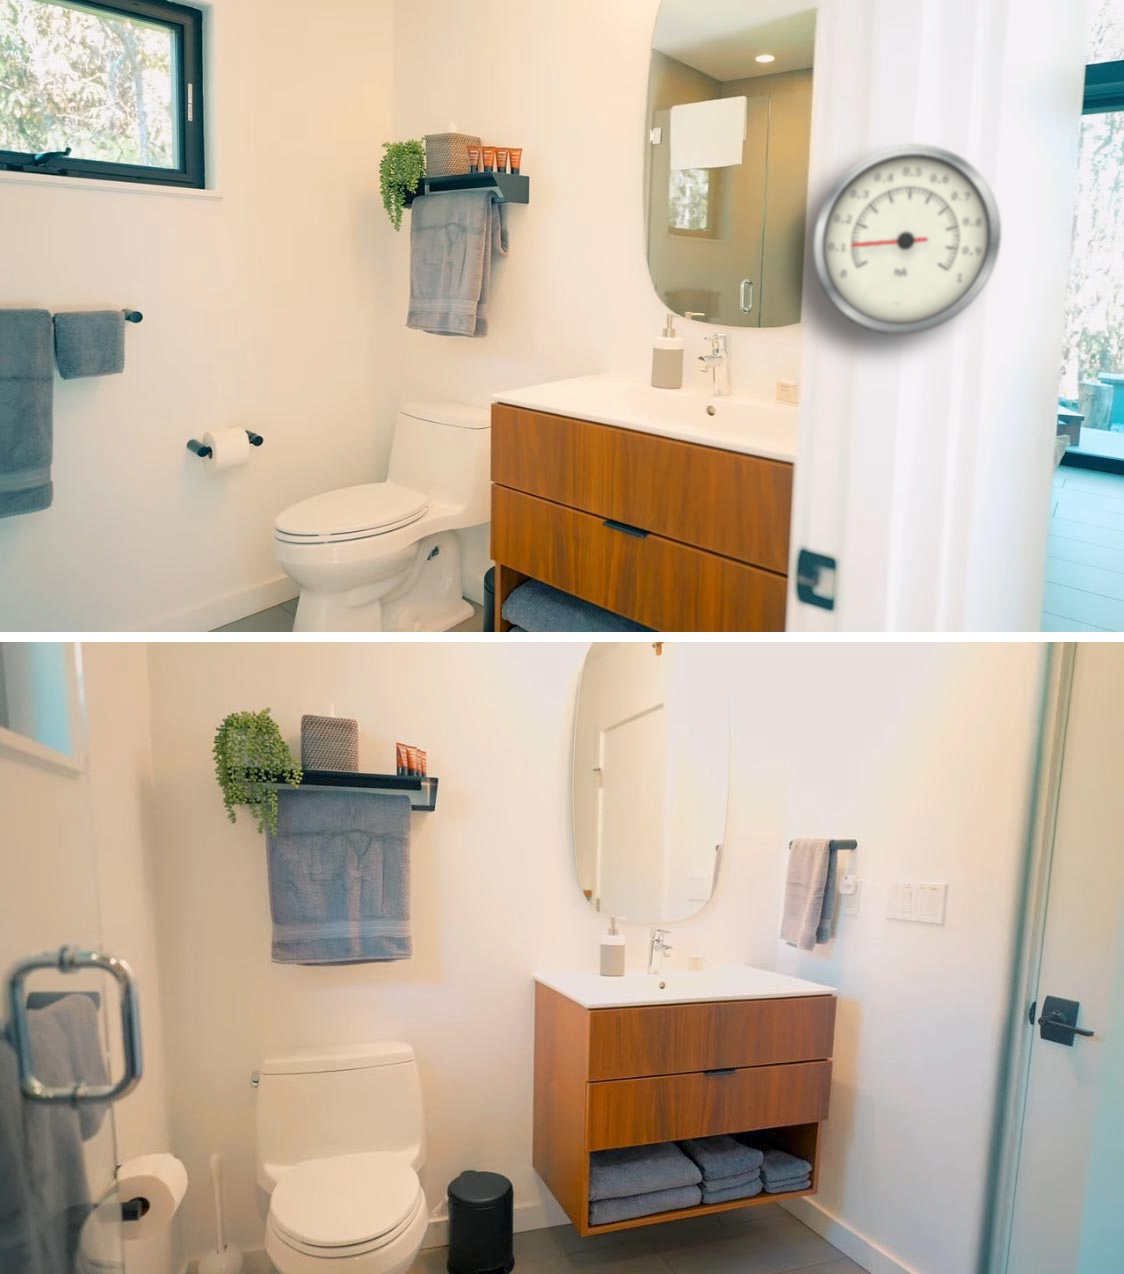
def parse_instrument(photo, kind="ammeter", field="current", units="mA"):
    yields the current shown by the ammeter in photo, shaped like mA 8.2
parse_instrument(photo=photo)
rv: mA 0.1
